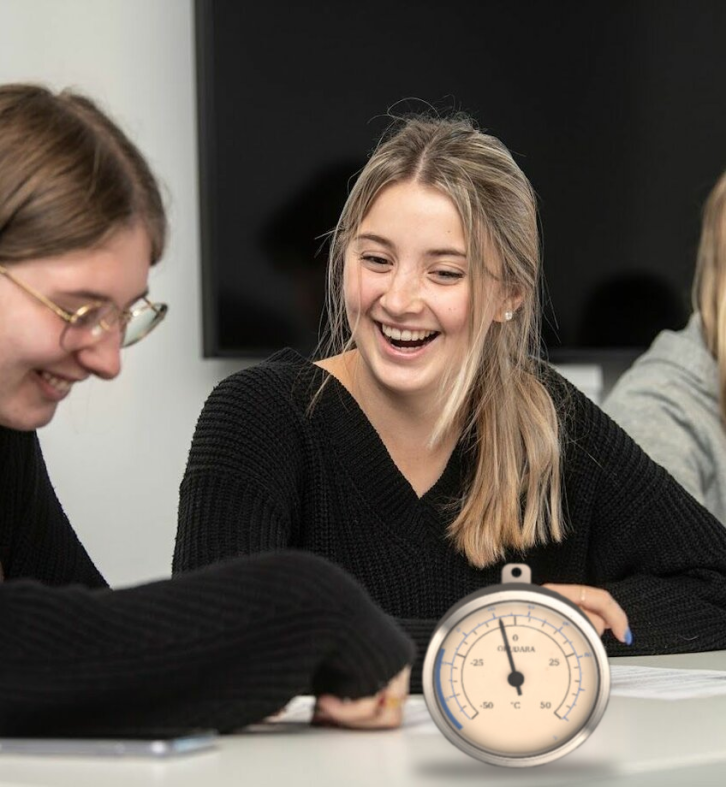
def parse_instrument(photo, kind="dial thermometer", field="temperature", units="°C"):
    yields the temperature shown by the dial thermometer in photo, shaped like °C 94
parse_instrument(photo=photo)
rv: °C -5
